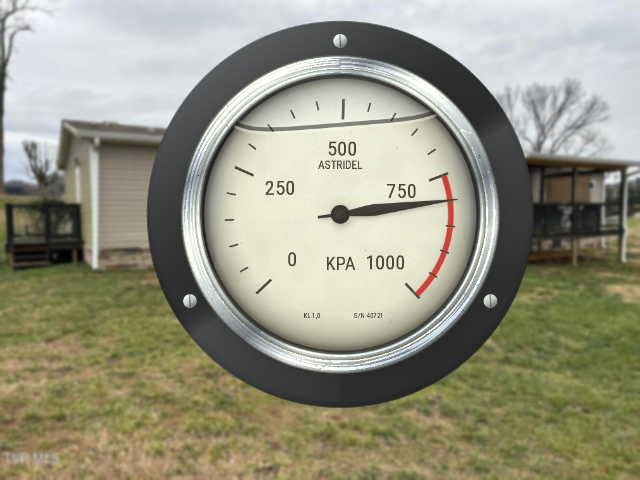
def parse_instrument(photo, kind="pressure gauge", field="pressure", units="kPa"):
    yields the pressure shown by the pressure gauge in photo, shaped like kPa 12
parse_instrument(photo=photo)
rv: kPa 800
